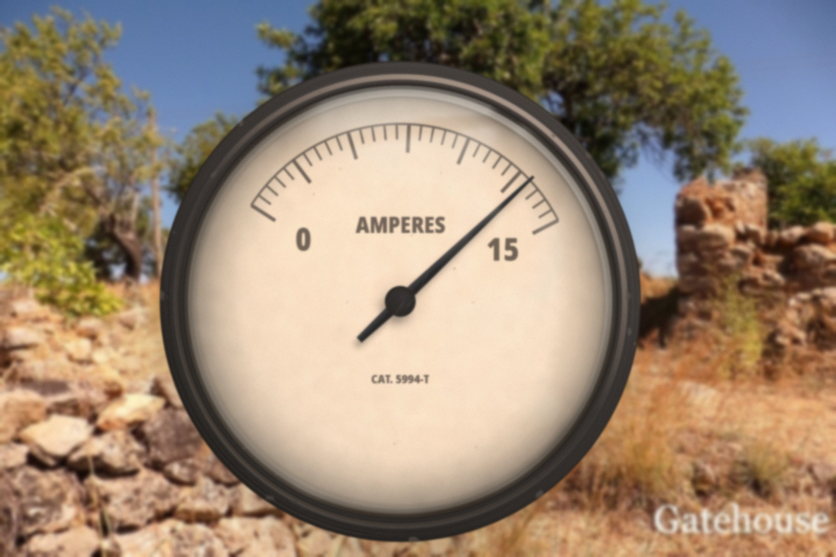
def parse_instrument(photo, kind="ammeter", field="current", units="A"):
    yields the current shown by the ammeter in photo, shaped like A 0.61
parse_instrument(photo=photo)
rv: A 13
